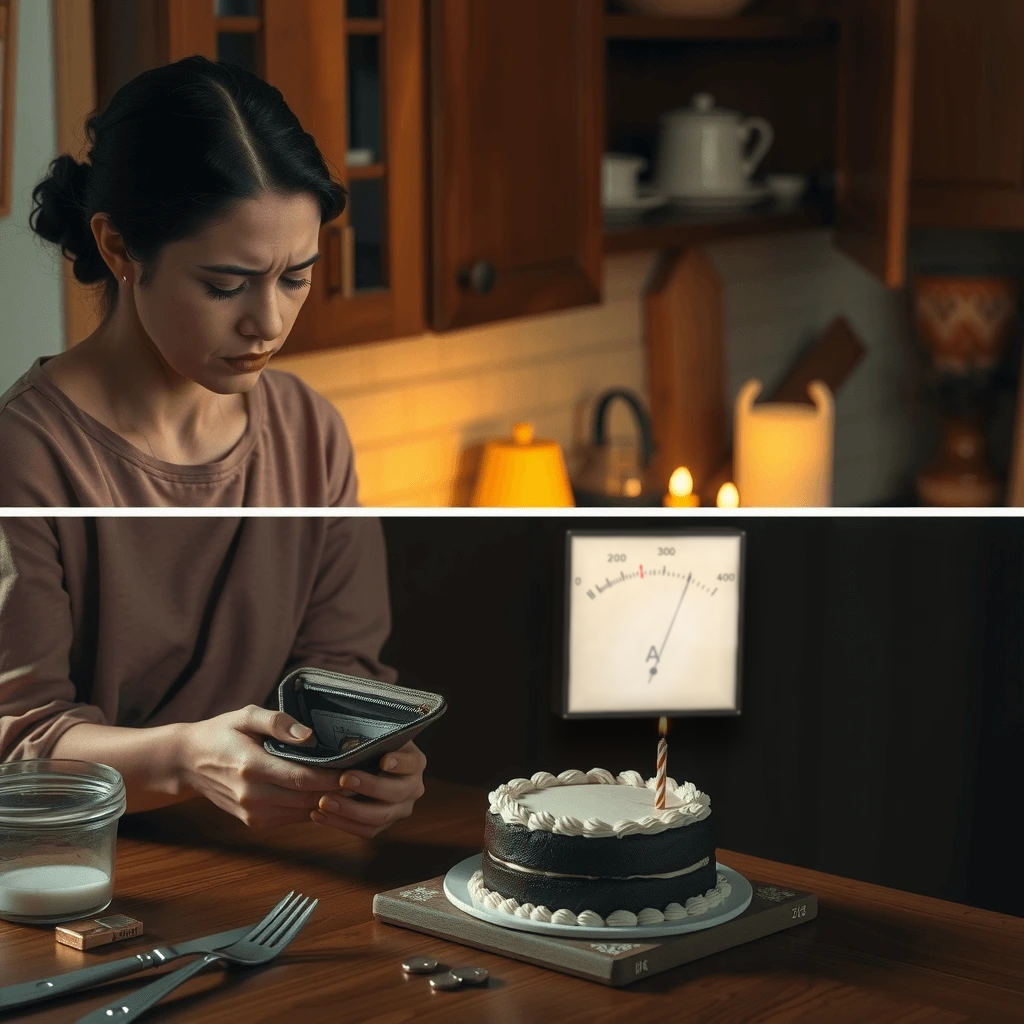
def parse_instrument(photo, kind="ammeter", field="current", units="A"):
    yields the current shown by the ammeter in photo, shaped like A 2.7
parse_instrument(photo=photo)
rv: A 350
